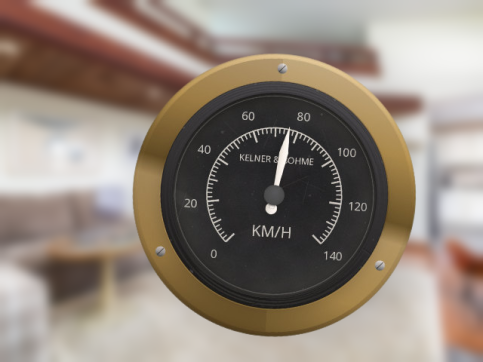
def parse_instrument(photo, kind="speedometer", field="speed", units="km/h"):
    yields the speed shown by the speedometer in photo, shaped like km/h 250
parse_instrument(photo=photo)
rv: km/h 76
